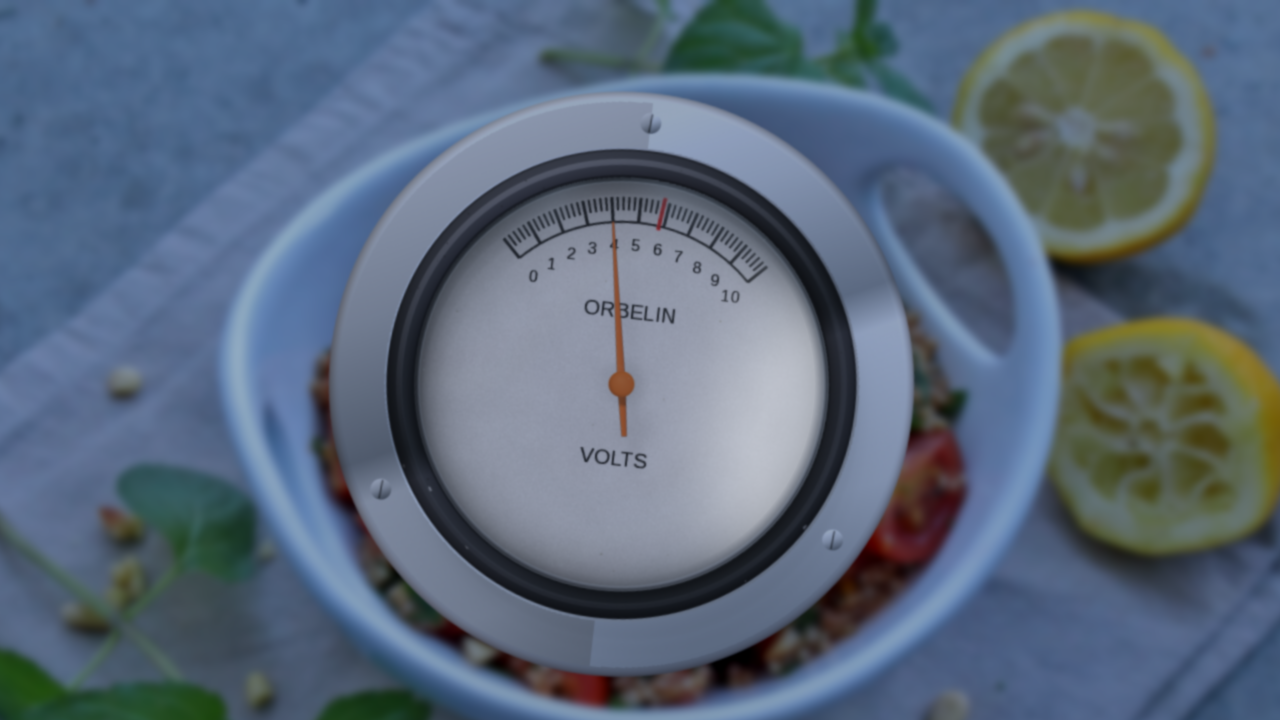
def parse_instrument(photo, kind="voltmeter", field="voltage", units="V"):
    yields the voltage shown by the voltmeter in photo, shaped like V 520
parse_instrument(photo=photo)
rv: V 4
